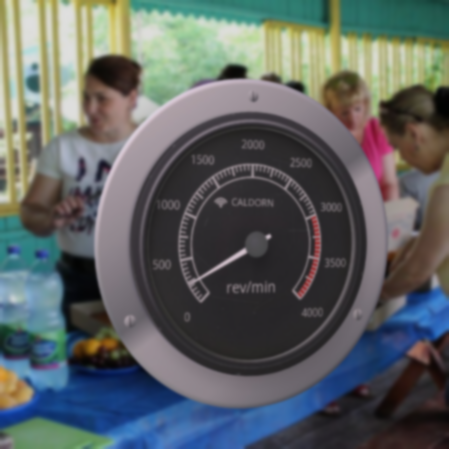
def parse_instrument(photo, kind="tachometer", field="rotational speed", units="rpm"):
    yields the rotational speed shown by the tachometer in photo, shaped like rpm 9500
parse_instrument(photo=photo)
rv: rpm 250
